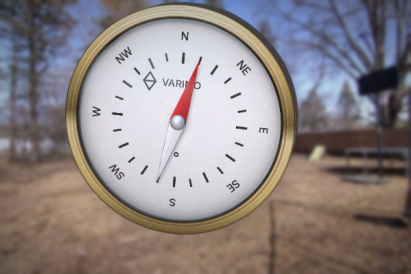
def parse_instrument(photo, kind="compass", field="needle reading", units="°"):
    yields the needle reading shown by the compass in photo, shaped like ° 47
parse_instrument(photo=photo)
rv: ° 15
